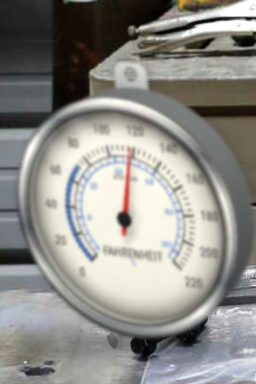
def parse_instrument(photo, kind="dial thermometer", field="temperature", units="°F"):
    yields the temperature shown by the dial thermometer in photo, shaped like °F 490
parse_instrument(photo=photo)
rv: °F 120
